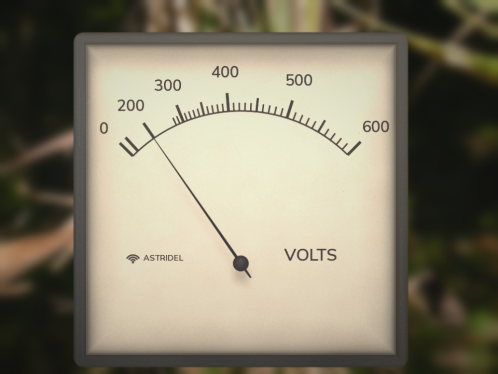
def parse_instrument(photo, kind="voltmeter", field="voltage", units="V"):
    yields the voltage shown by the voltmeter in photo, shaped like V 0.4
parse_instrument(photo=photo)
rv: V 200
